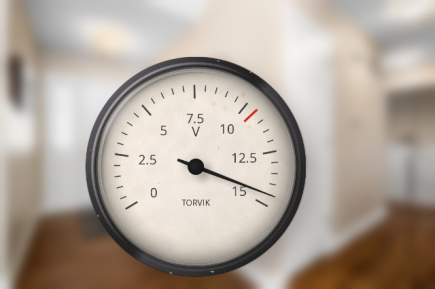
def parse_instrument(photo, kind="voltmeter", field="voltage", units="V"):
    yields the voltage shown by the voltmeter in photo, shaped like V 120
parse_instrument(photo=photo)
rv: V 14.5
